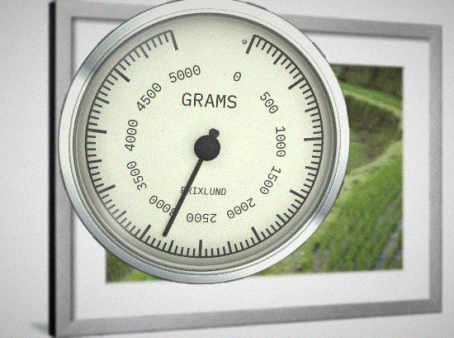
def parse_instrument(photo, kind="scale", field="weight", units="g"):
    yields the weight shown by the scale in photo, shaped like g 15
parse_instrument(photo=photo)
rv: g 2850
